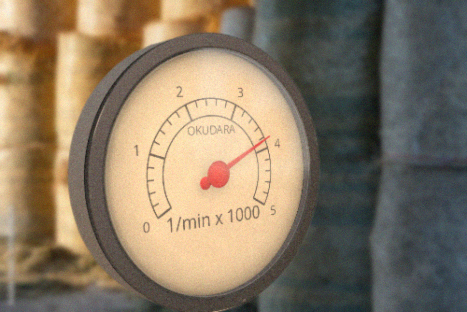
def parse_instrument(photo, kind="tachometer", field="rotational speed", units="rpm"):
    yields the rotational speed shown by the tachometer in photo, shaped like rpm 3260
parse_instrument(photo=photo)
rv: rpm 3800
